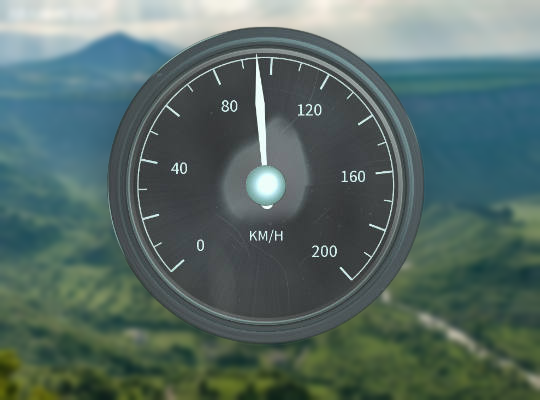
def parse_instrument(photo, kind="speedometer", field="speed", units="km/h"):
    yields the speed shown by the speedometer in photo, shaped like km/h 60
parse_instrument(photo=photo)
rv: km/h 95
